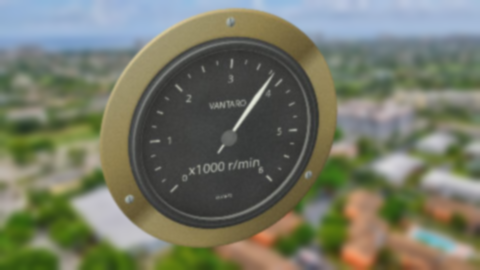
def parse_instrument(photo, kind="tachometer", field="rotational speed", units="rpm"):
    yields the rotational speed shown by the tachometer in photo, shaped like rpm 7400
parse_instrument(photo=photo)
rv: rpm 3750
